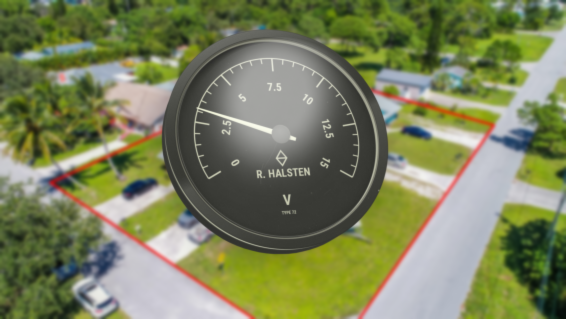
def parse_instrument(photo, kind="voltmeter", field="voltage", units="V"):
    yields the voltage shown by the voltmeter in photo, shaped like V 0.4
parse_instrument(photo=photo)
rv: V 3
